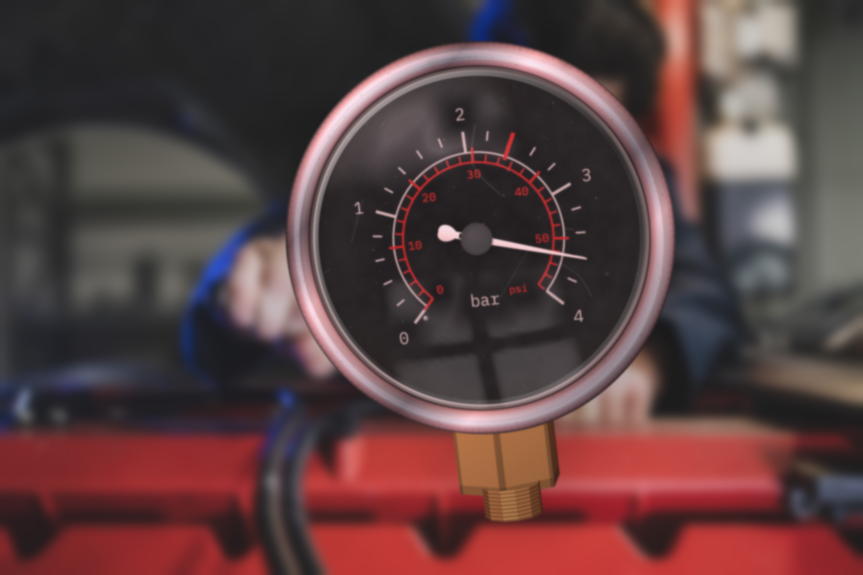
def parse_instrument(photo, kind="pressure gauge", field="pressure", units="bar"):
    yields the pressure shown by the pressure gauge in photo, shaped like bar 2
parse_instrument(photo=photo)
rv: bar 3.6
